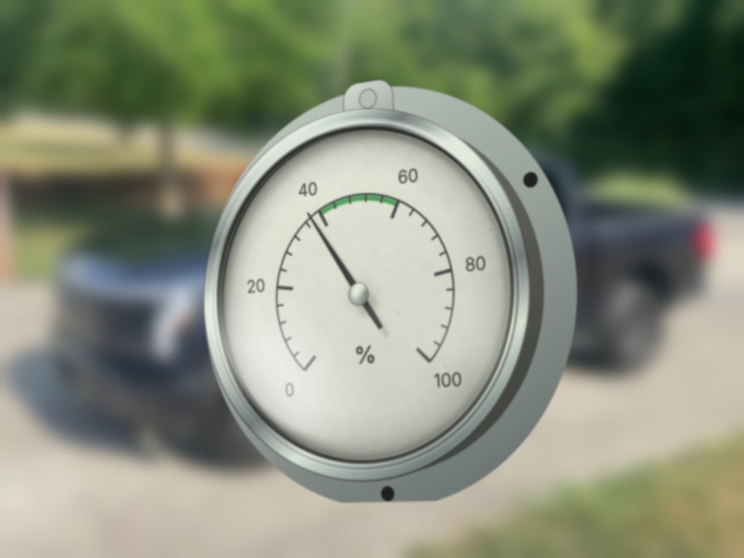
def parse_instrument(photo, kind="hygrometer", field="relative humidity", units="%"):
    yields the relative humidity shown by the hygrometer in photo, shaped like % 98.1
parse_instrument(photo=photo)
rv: % 38
